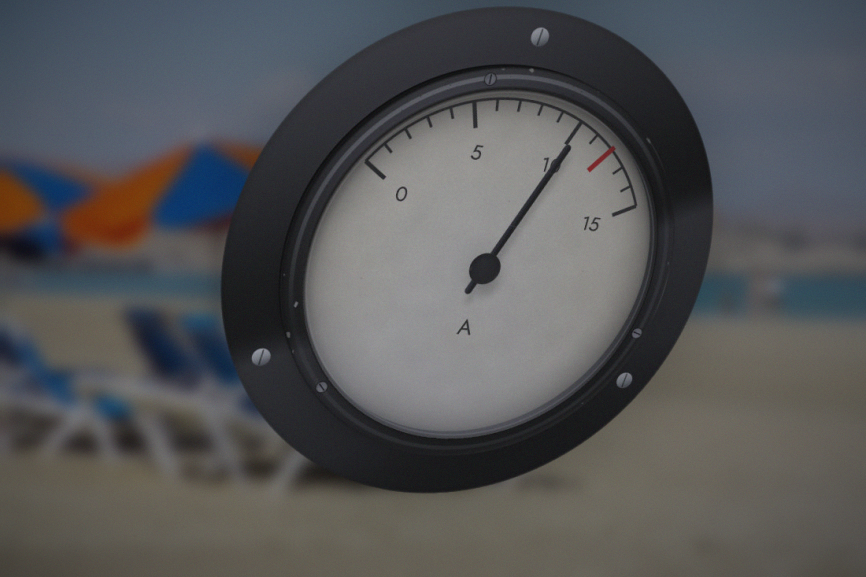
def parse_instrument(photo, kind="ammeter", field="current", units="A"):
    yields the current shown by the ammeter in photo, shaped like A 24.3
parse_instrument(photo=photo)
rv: A 10
